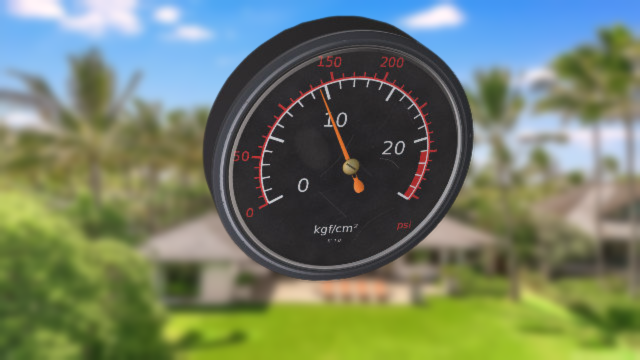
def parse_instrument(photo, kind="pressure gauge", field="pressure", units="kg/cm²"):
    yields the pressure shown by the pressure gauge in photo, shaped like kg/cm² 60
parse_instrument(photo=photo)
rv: kg/cm² 9.5
